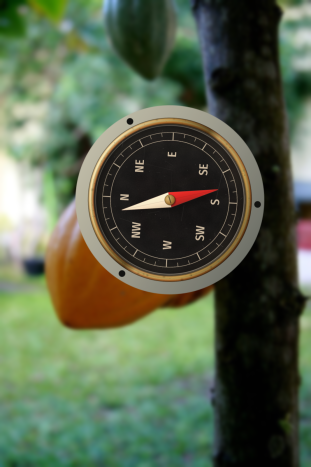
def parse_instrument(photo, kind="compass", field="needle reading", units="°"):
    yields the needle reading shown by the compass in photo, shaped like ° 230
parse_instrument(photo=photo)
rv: ° 165
